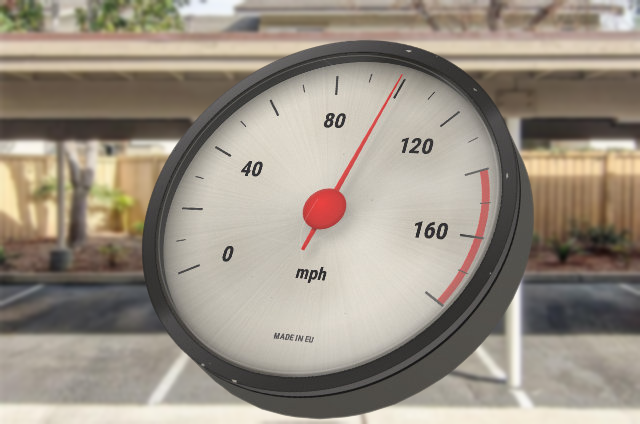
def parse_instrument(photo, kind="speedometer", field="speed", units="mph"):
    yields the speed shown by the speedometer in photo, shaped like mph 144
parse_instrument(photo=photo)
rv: mph 100
